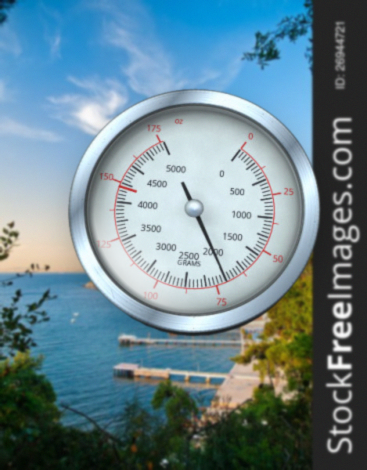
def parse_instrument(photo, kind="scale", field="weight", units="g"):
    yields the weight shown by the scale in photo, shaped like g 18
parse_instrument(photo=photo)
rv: g 2000
